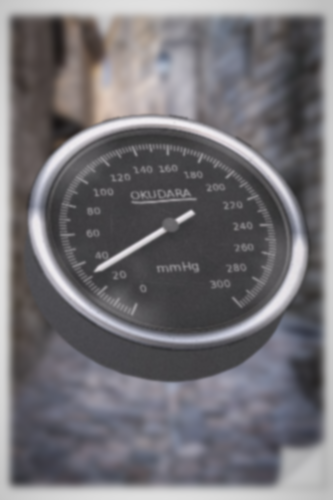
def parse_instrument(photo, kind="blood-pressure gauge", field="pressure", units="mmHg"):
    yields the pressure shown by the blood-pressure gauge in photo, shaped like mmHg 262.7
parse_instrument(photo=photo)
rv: mmHg 30
